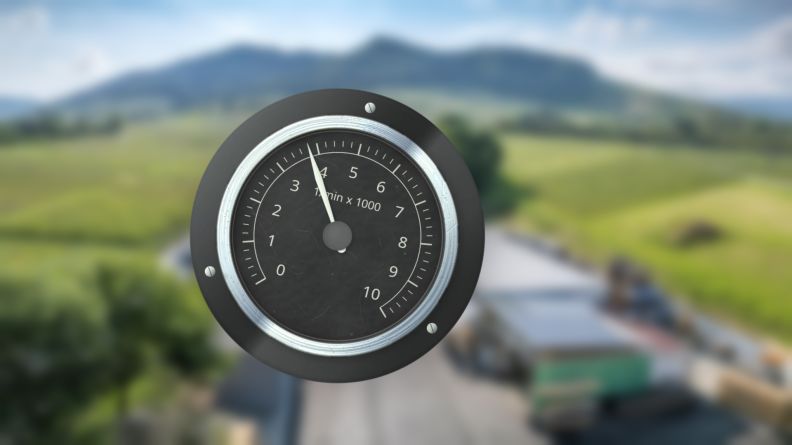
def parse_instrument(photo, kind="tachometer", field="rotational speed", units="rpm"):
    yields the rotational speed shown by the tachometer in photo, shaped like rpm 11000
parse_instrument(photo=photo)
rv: rpm 3800
